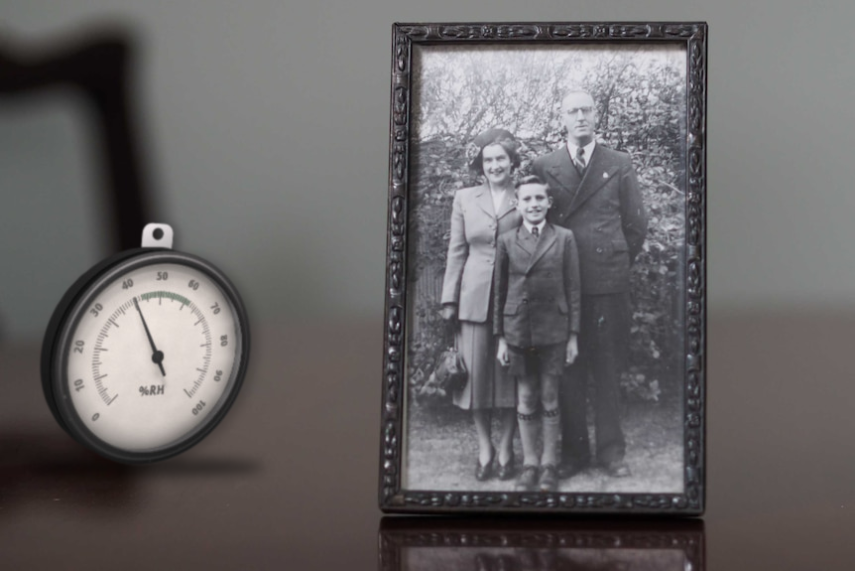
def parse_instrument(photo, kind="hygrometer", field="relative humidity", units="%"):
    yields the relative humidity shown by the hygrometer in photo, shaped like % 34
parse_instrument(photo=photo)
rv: % 40
